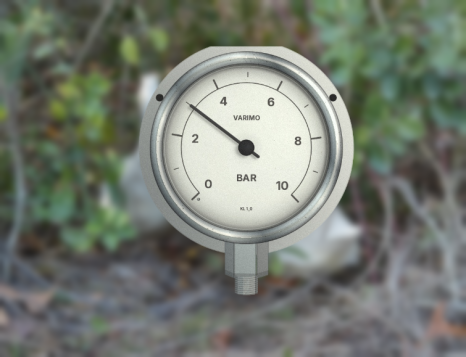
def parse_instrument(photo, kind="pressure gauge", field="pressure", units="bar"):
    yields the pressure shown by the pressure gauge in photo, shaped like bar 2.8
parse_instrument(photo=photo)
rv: bar 3
